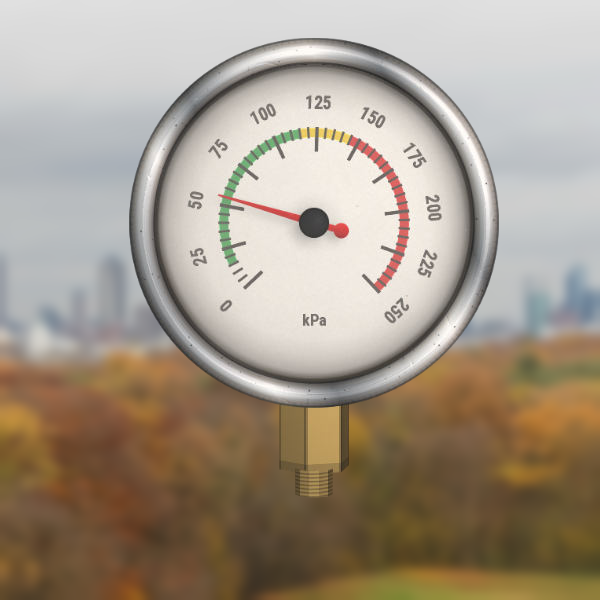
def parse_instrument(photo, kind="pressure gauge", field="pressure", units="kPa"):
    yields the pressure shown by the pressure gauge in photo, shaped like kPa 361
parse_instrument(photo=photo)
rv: kPa 55
